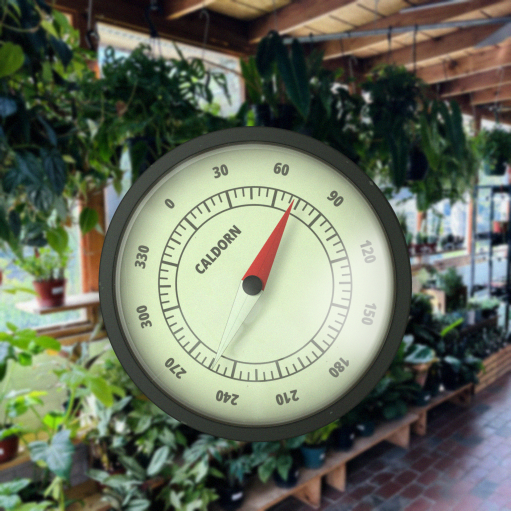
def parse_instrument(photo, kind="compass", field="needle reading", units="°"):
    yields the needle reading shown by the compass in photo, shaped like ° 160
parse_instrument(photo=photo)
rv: ° 72.5
